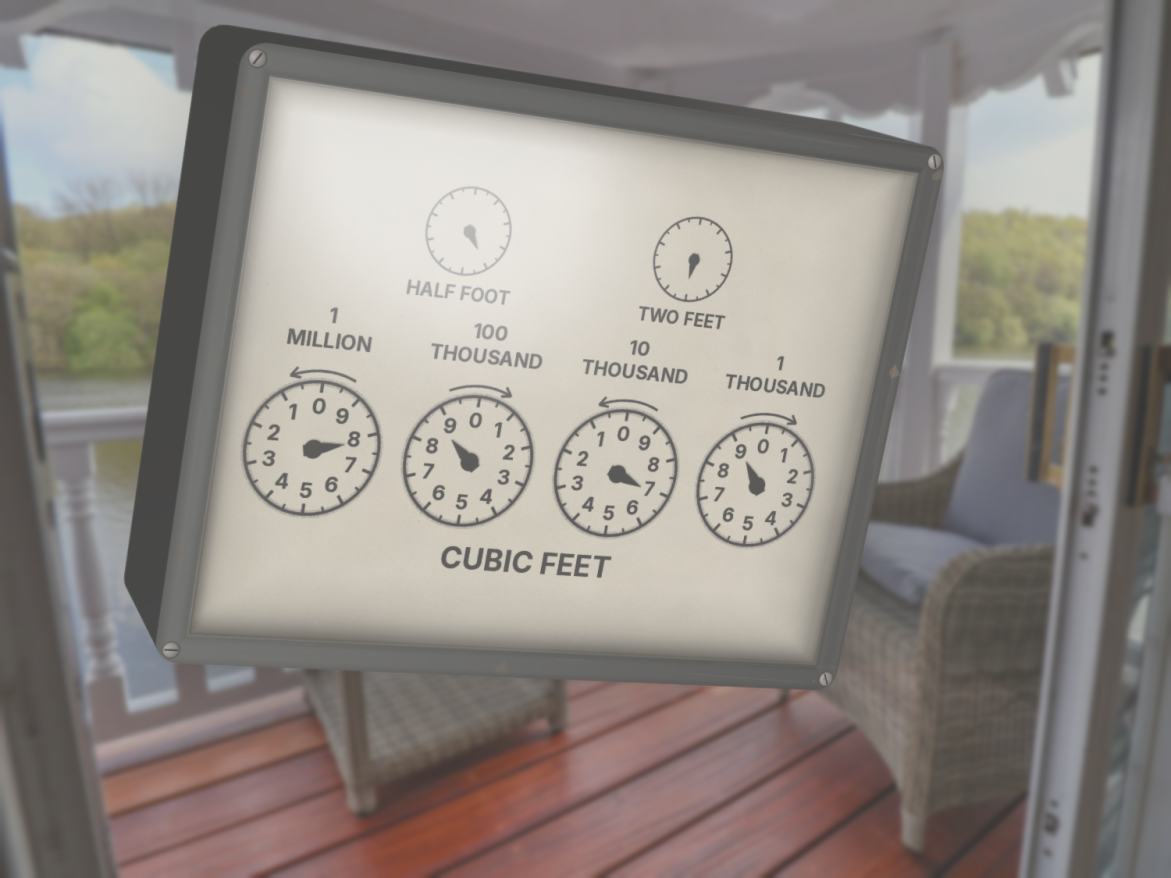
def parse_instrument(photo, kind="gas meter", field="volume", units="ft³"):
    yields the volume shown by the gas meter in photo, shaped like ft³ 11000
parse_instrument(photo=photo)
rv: ft³ 786900
